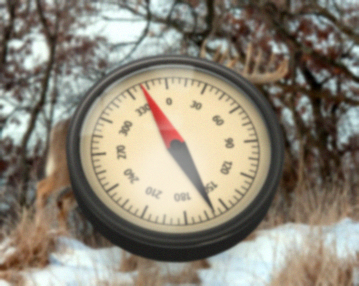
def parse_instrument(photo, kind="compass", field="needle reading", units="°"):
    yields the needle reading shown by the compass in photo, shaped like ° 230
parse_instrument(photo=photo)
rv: ° 340
